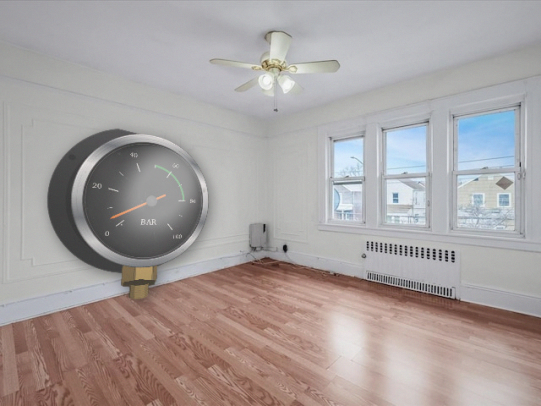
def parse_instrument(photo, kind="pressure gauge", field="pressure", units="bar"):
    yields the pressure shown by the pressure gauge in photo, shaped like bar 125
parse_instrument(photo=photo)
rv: bar 5
